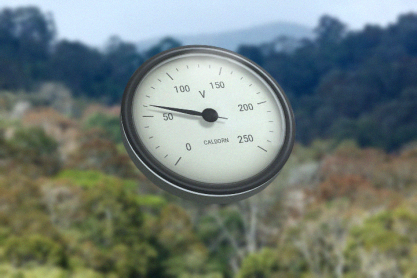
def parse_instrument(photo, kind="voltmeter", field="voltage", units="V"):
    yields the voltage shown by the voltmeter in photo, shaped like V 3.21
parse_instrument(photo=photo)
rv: V 60
